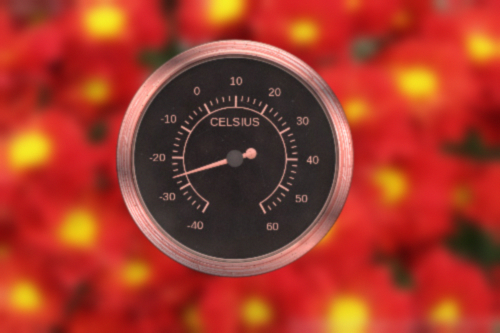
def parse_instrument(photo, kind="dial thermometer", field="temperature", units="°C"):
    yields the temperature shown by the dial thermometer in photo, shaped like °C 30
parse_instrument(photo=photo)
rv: °C -26
